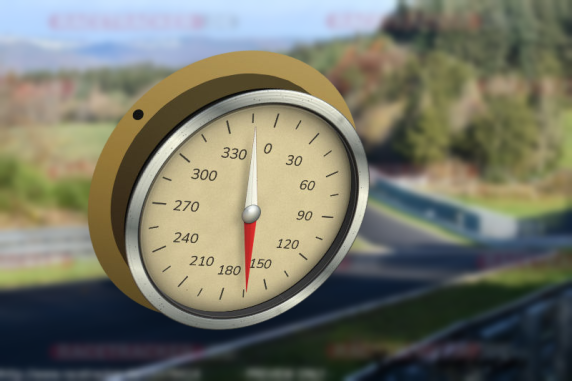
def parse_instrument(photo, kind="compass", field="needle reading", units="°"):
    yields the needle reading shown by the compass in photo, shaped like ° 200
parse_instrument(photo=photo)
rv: ° 165
